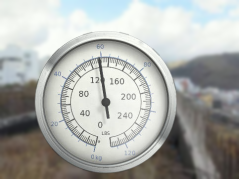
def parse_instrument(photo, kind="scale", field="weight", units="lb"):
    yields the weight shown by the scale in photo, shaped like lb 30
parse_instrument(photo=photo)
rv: lb 130
